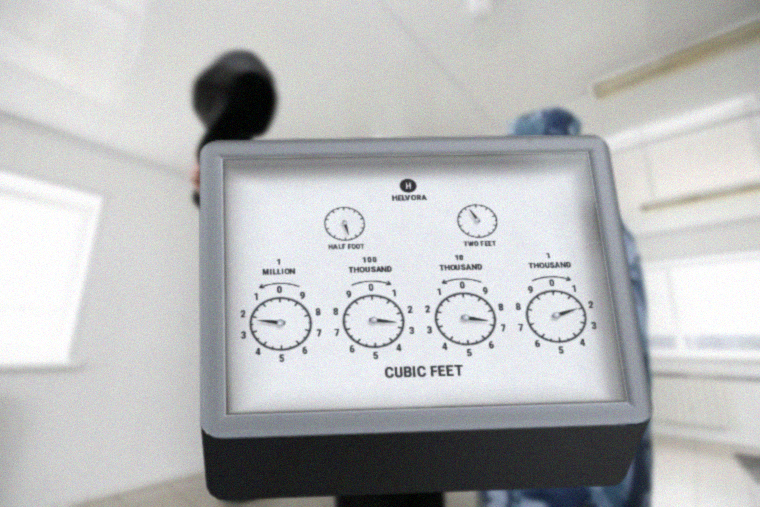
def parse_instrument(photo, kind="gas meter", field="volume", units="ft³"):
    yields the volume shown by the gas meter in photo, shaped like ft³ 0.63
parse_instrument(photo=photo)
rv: ft³ 227200
